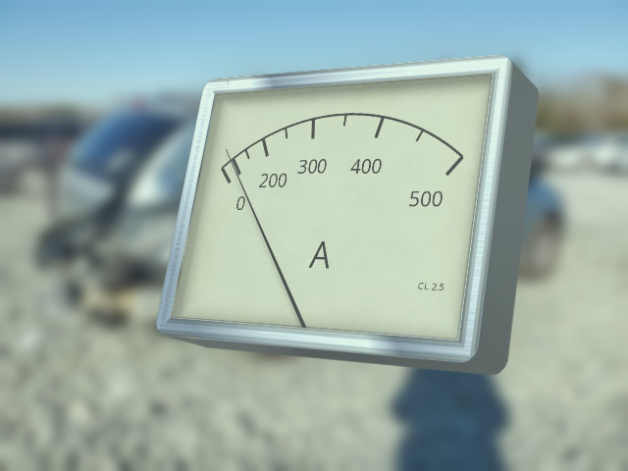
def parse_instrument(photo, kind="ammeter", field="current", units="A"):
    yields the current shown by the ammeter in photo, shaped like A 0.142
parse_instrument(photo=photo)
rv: A 100
